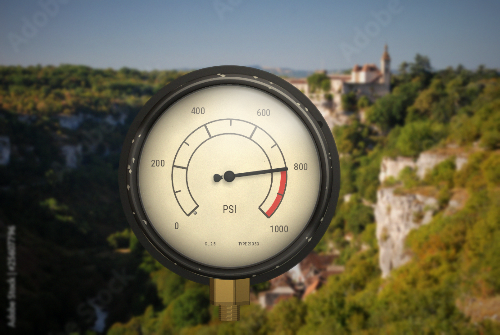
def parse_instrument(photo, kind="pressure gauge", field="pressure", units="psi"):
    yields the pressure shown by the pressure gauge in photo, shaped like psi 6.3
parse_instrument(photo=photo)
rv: psi 800
